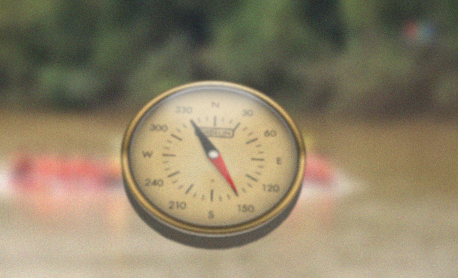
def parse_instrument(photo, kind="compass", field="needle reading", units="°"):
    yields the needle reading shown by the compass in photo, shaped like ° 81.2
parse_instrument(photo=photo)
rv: ° 150
